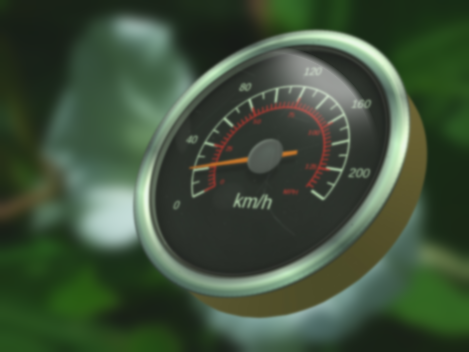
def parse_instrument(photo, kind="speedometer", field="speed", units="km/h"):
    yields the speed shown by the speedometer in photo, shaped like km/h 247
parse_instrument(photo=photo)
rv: km/h 20
